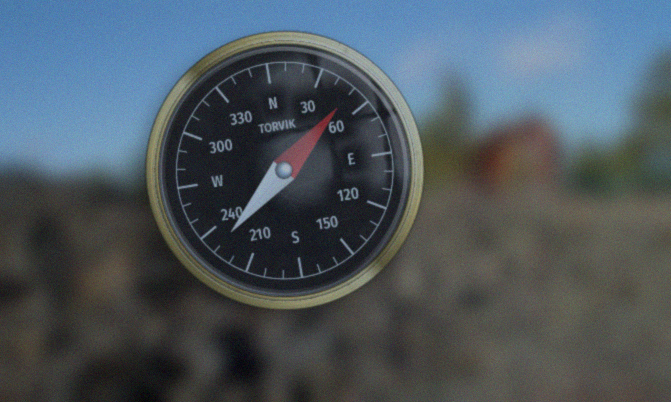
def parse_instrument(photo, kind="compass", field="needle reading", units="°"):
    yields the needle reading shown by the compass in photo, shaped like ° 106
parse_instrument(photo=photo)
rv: ° 50
